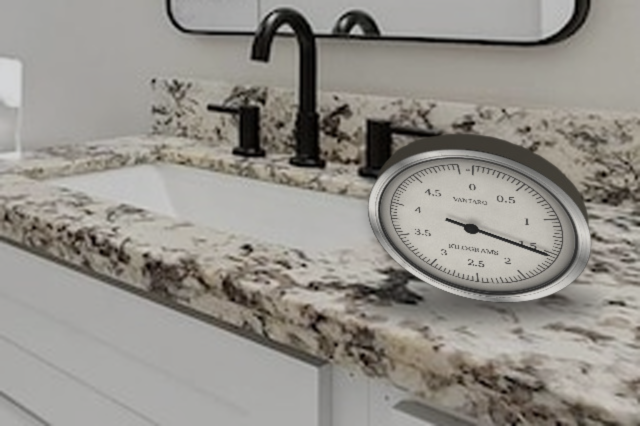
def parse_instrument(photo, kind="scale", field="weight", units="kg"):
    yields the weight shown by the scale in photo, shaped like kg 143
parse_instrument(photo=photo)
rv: kg 1.5
